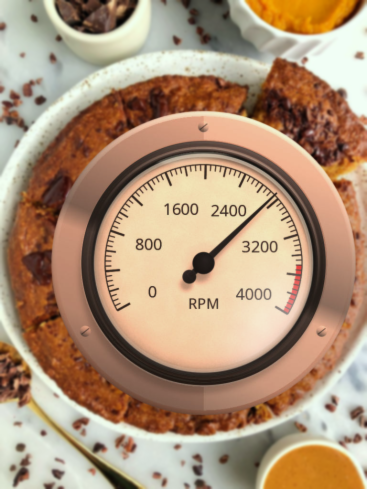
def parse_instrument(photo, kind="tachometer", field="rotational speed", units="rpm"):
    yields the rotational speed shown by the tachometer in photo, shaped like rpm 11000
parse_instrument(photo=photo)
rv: rpm 2750
